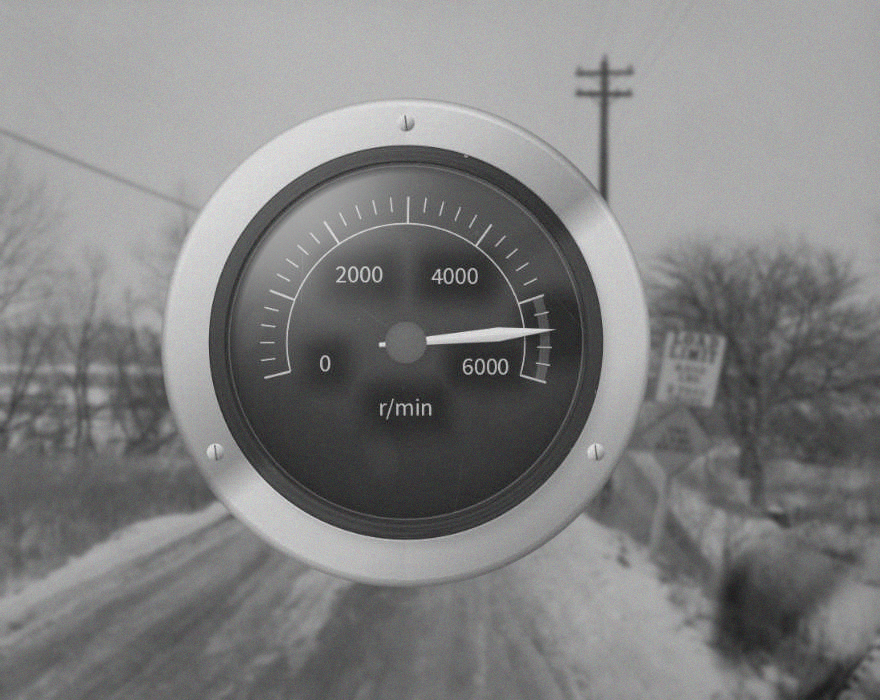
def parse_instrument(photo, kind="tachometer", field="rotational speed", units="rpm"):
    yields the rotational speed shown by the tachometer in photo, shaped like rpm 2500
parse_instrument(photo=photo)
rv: rpm 5400
